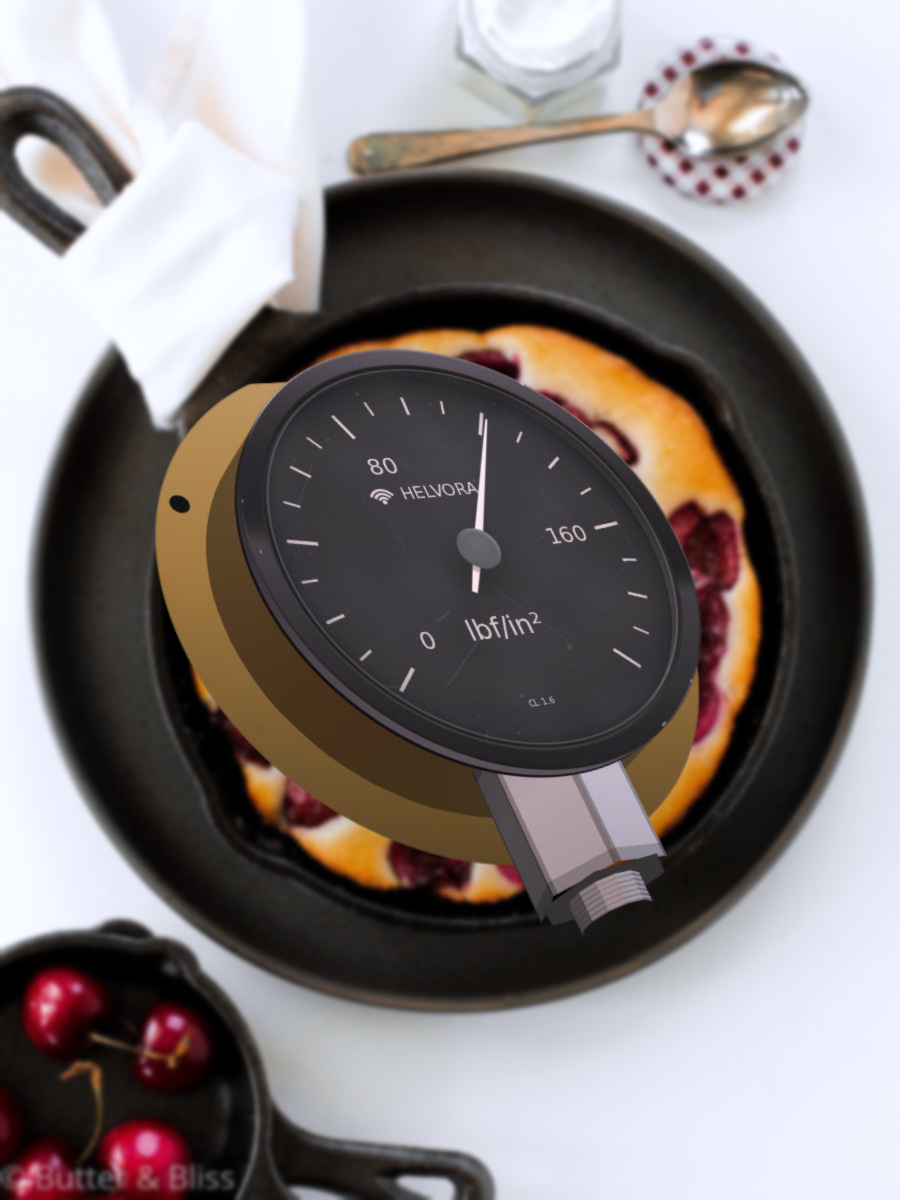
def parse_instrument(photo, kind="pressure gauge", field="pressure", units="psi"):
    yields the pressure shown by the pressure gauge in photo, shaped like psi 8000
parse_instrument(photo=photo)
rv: psi 120
